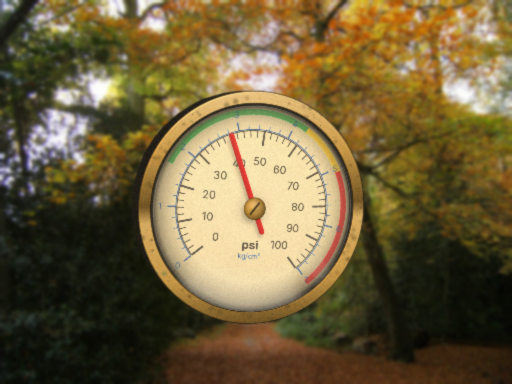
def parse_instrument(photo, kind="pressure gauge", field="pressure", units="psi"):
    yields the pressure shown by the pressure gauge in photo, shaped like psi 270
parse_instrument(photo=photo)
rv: psi 40
